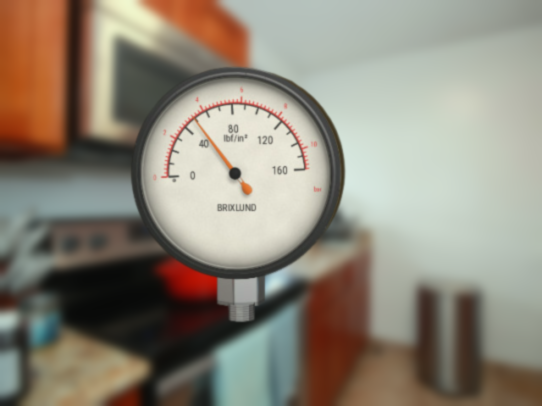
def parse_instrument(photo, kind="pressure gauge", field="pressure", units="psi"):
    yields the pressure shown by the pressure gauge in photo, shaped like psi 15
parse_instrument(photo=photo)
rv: psi 50
